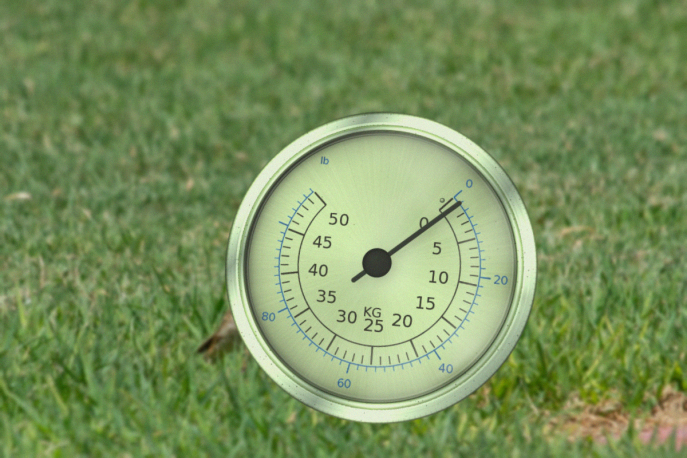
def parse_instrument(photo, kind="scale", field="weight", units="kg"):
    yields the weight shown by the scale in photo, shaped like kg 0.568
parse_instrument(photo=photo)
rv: kg 1
